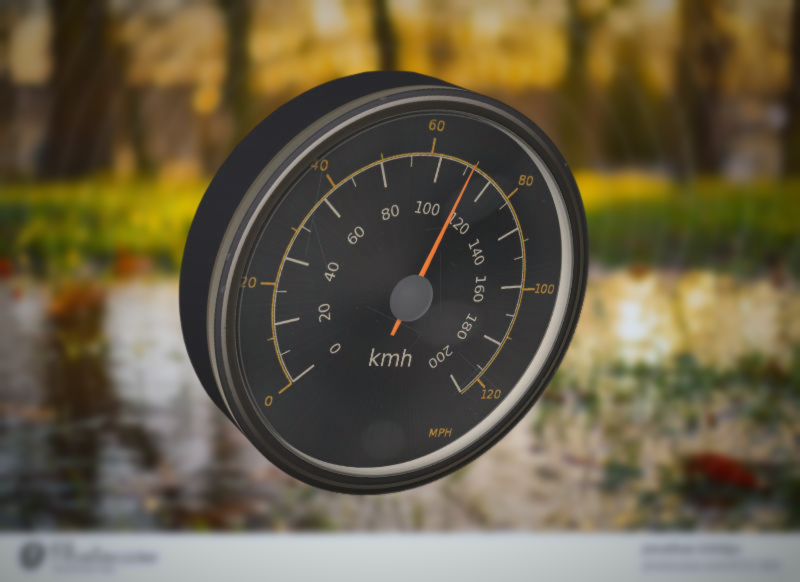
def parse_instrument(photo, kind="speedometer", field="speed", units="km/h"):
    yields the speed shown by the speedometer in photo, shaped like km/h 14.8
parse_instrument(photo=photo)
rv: km/h 110
